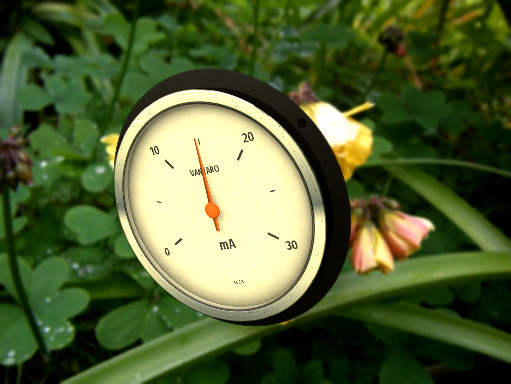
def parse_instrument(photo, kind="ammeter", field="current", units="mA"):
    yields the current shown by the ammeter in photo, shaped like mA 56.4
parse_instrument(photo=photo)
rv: mA 15
